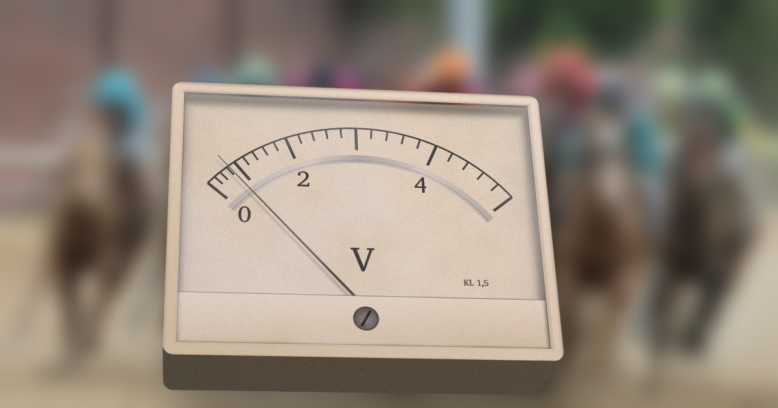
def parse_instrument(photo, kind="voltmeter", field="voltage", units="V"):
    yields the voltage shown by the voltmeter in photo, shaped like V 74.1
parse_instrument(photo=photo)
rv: V 0.8
